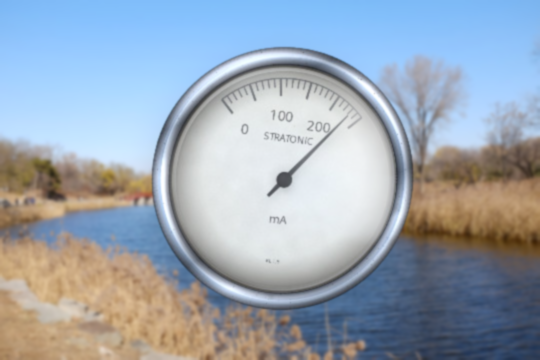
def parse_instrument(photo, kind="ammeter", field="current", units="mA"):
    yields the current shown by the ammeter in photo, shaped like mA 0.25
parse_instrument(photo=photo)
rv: mA 230
